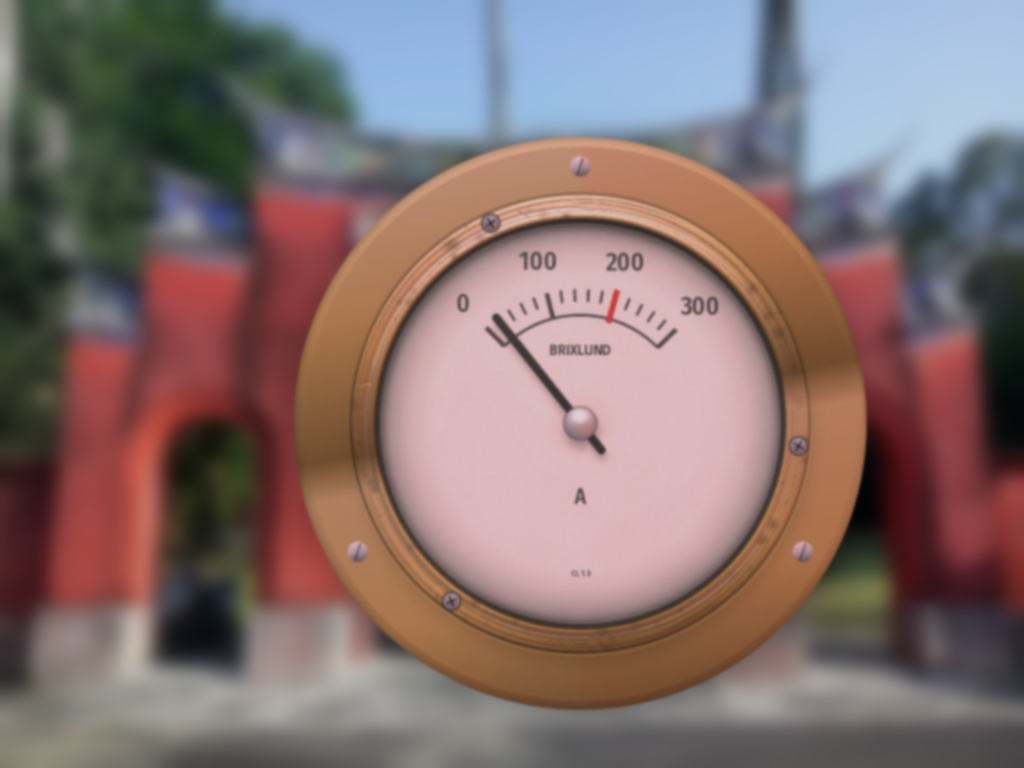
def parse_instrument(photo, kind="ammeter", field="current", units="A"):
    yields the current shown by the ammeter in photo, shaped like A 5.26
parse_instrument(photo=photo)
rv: A 20
